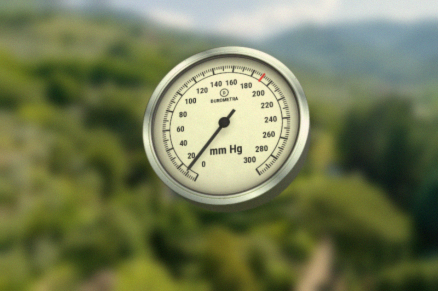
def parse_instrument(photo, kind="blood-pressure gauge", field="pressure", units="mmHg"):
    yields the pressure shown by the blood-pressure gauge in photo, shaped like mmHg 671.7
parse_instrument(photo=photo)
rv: mmHg 10
